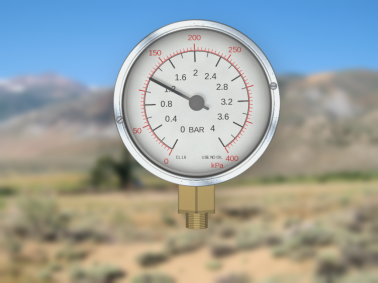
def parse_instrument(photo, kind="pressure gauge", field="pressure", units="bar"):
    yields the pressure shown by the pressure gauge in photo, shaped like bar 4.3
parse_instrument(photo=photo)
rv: bar 1.2
